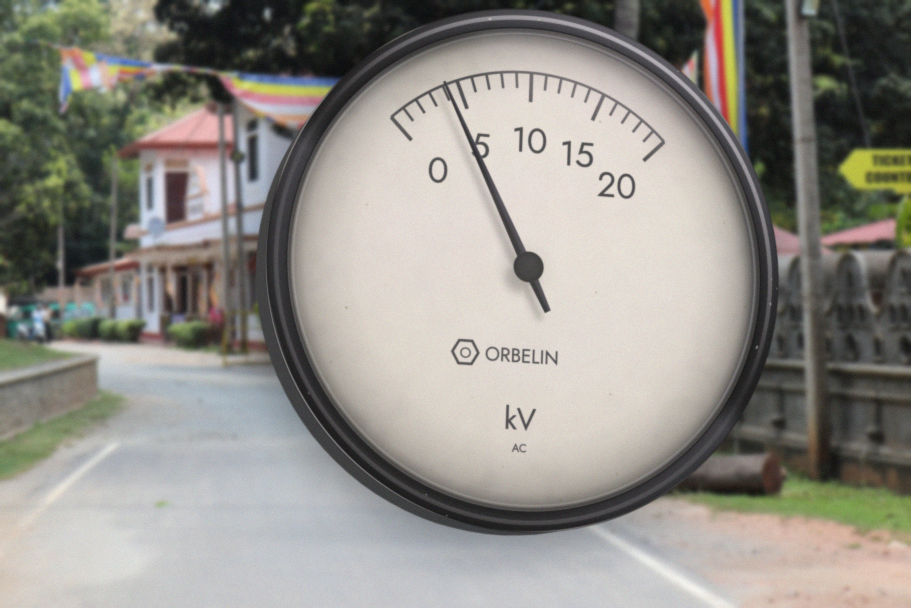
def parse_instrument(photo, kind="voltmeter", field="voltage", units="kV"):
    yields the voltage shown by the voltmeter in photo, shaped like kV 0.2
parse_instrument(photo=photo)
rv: kV 4
